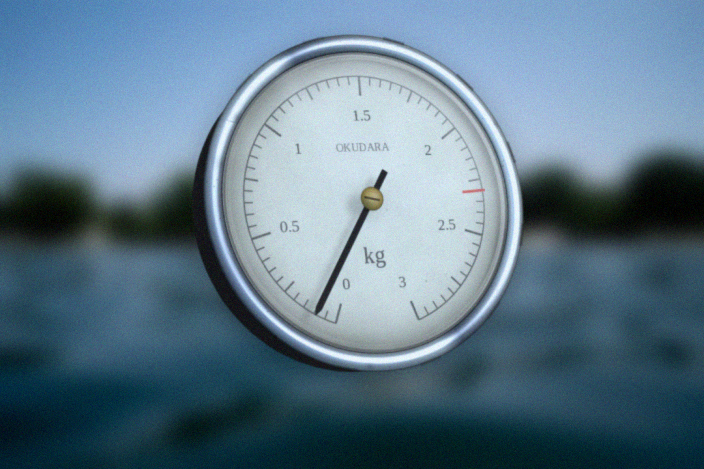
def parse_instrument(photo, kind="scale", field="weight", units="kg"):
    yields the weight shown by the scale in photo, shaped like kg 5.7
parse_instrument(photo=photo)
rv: kg 0.1
